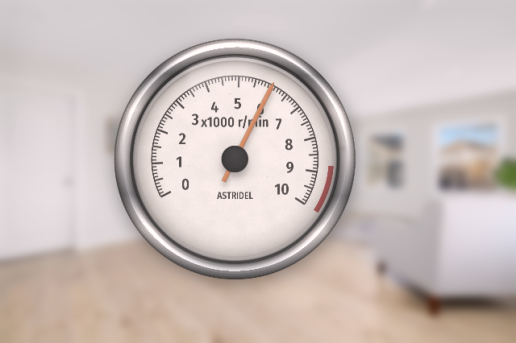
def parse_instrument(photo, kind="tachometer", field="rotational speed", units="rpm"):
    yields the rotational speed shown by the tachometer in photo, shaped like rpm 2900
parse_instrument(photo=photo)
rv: rpm 6000
